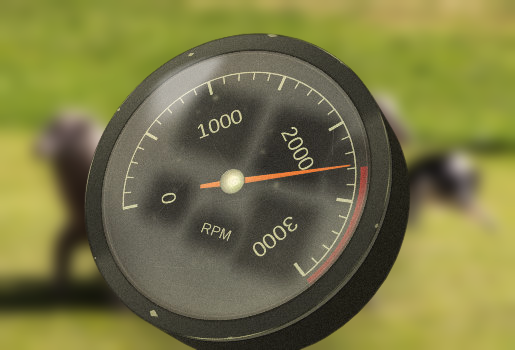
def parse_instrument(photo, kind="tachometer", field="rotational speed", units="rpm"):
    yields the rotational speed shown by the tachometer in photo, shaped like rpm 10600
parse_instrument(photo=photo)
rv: rpm 2300
